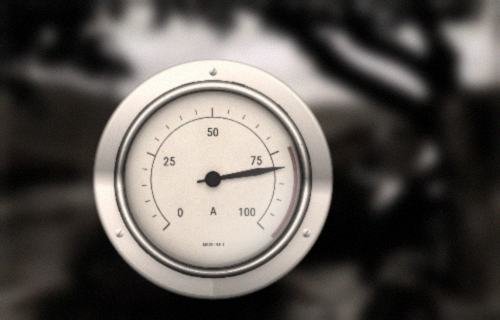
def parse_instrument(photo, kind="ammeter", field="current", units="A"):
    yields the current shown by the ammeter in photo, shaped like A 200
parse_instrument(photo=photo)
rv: A 80
